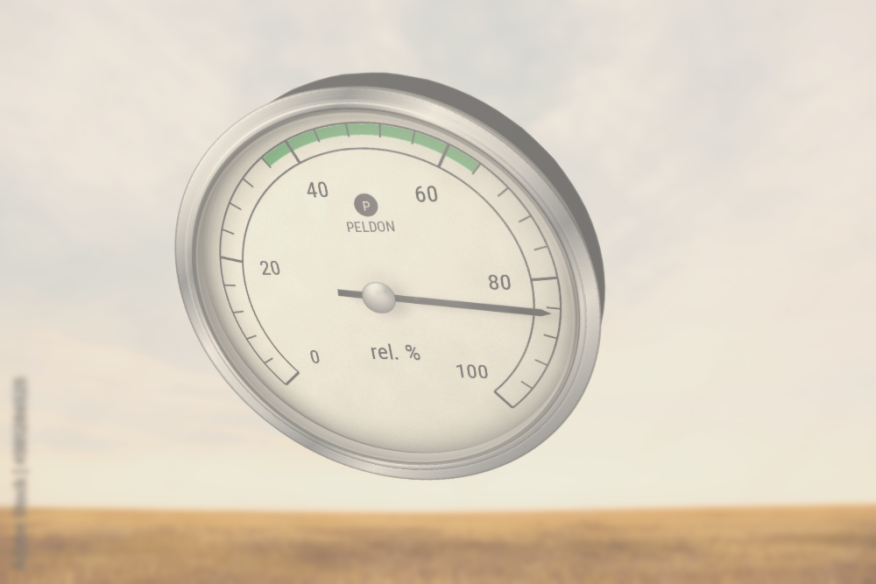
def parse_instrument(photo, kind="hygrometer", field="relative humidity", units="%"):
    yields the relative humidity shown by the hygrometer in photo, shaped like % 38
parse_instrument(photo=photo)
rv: % 84
